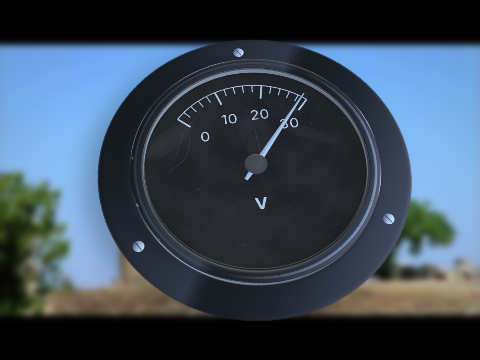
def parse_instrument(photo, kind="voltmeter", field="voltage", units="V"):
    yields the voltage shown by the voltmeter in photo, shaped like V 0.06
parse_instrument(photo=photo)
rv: V 29
